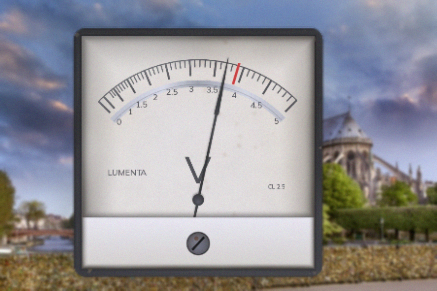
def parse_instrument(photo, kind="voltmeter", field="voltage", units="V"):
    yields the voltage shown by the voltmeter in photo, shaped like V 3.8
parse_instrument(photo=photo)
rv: V 3.7
